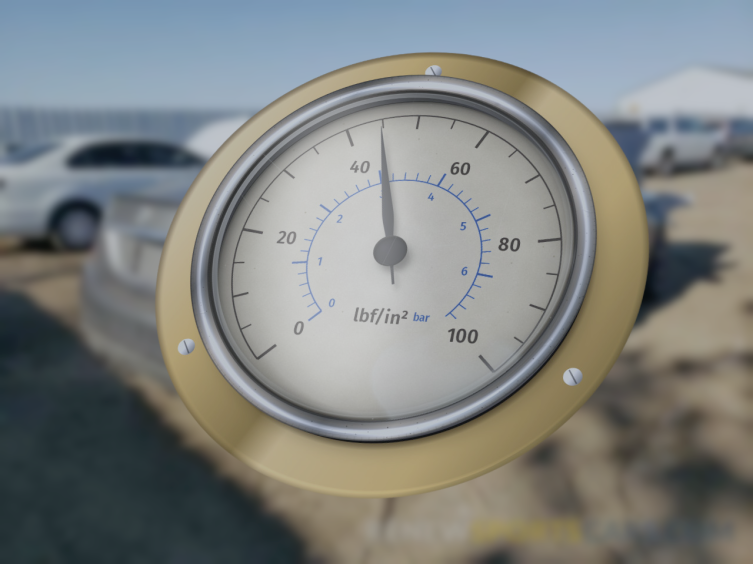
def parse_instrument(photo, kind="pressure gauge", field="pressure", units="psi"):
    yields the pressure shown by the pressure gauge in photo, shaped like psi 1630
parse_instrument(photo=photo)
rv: psi 45
